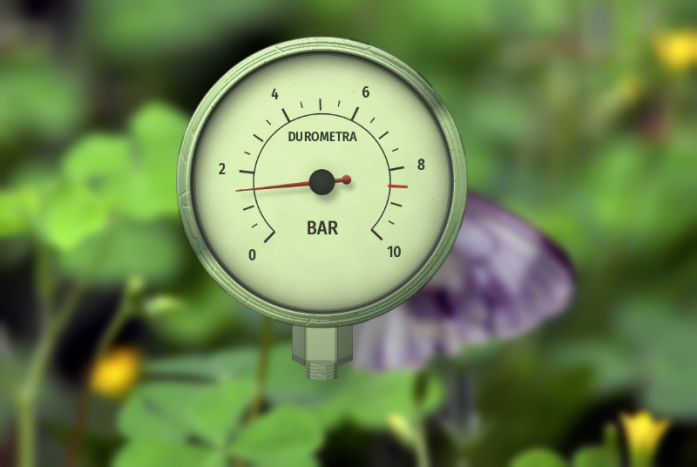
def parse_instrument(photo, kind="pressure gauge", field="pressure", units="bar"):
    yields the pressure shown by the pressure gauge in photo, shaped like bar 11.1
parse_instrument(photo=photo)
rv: bar 1.5
